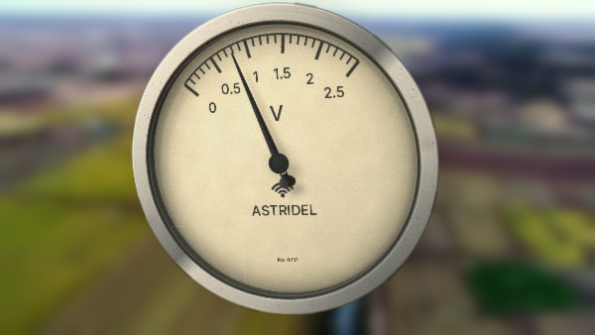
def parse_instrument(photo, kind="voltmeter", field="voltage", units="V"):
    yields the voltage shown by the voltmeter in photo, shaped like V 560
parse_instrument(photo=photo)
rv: V 0.8
